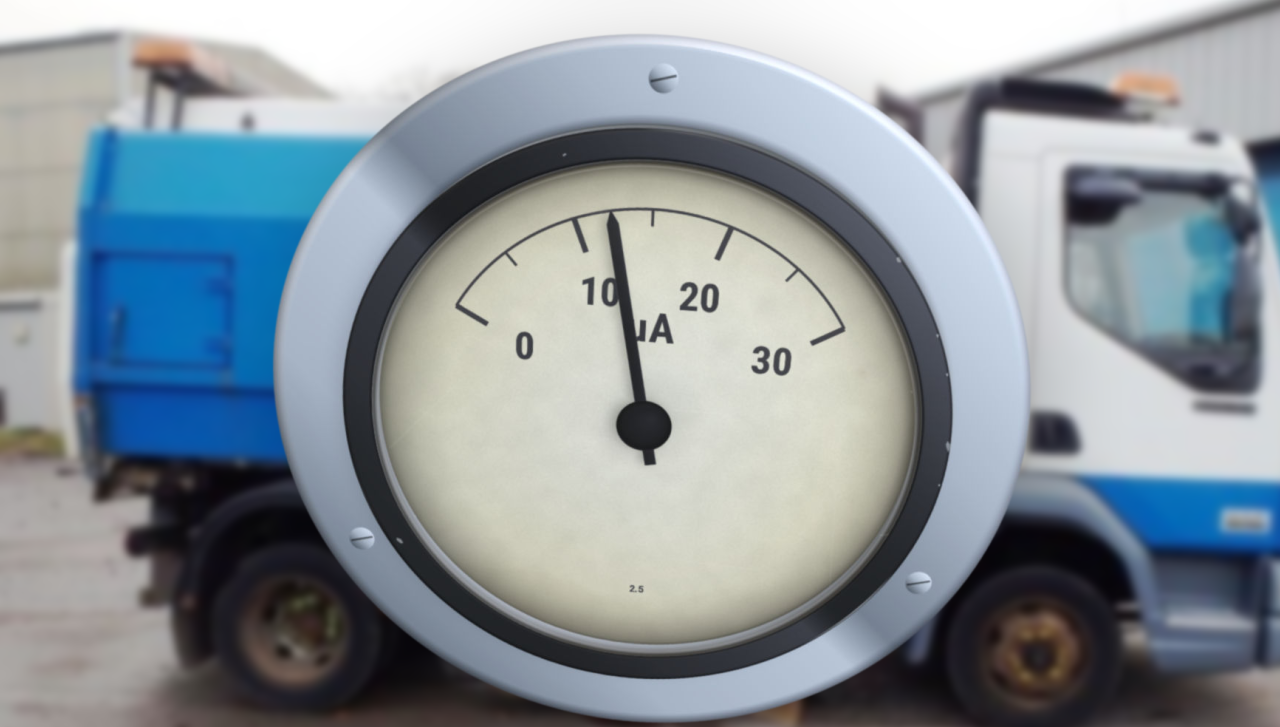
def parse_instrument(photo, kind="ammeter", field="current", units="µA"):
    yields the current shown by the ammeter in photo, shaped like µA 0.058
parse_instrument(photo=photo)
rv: µA 12.5
